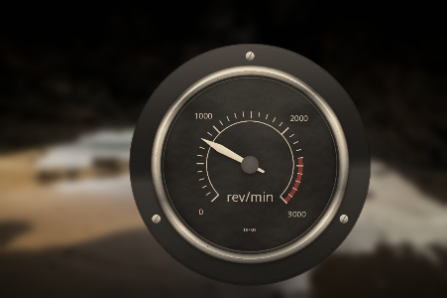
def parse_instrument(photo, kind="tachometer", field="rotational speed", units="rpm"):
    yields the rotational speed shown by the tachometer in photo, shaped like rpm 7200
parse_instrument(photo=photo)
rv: rpm 800
